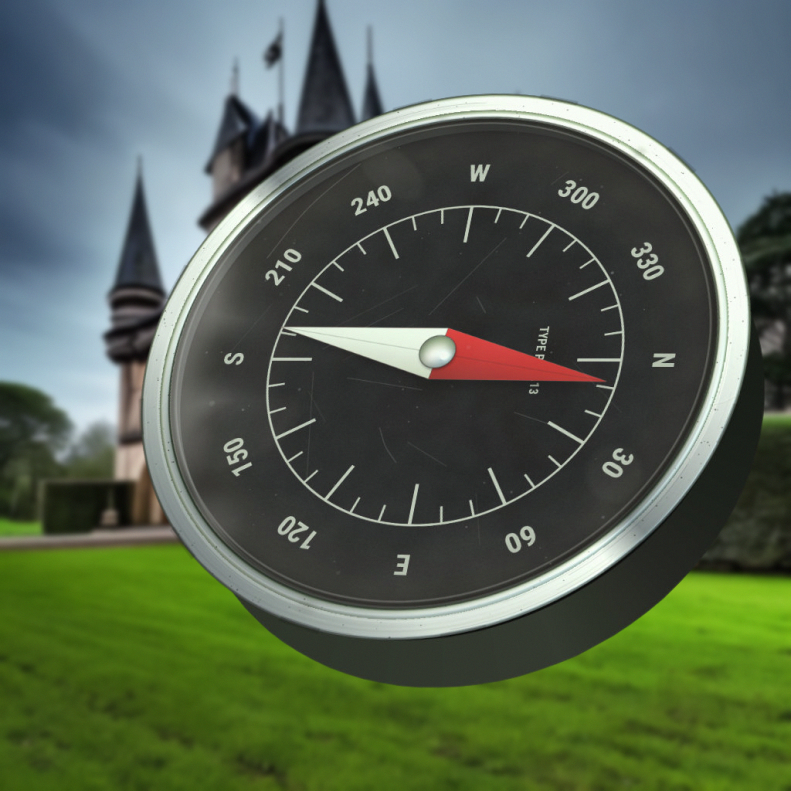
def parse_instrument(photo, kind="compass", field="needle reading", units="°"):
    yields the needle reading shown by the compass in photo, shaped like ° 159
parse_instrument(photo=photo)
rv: ° 10
